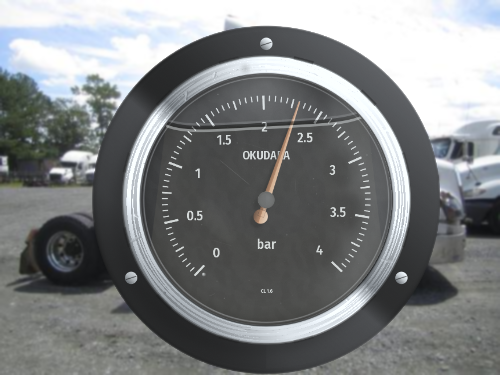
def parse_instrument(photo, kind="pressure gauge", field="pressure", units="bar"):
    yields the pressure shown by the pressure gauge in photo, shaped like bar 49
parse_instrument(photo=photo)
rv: bar 2.3
